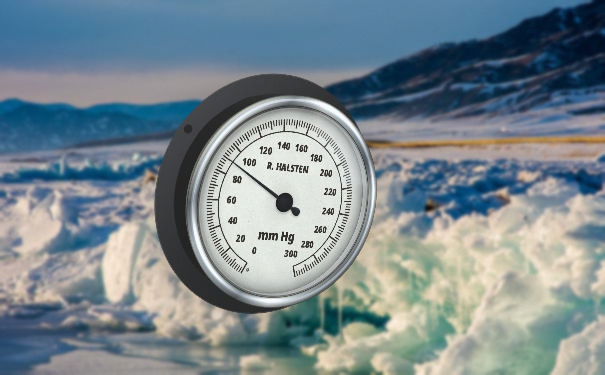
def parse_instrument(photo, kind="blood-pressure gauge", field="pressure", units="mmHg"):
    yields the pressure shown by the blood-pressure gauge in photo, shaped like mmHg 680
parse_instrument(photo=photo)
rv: mmHg 90
